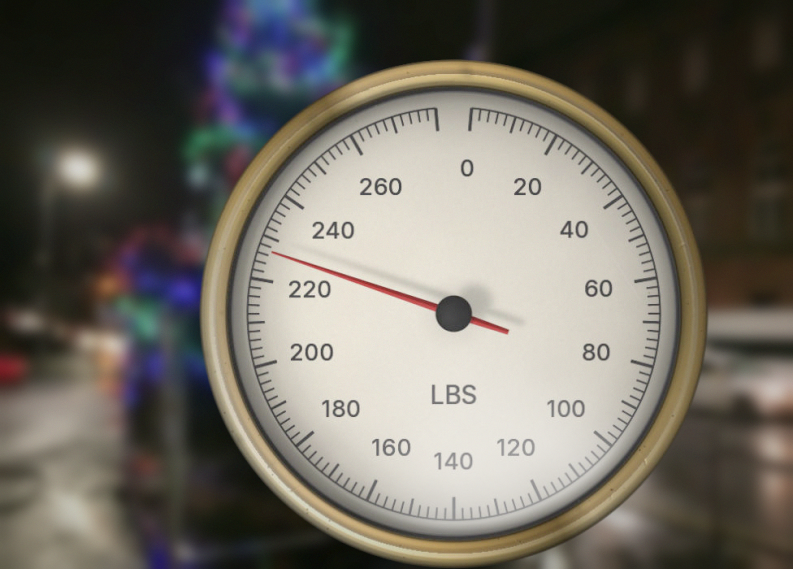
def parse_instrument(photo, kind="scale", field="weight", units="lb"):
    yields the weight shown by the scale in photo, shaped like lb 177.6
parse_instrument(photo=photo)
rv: lb 227
